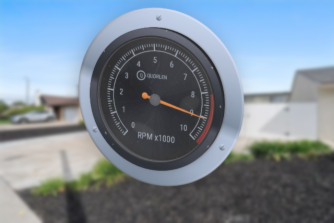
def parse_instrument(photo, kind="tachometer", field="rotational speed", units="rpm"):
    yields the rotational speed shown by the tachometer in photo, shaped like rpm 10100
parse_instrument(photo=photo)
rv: rpm 9000
